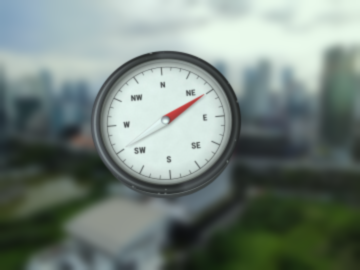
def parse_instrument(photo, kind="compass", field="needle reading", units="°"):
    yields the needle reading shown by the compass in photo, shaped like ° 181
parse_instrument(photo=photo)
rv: ° 60
